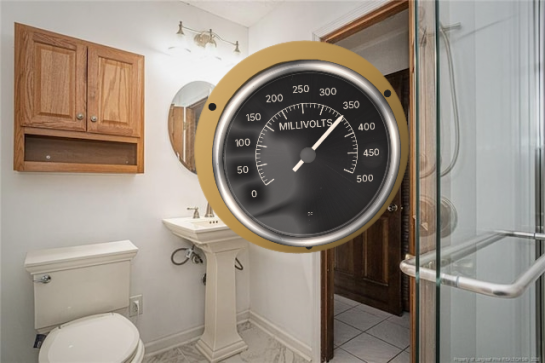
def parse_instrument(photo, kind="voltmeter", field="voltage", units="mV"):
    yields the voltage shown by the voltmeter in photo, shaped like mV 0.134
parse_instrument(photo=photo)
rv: mV 350
